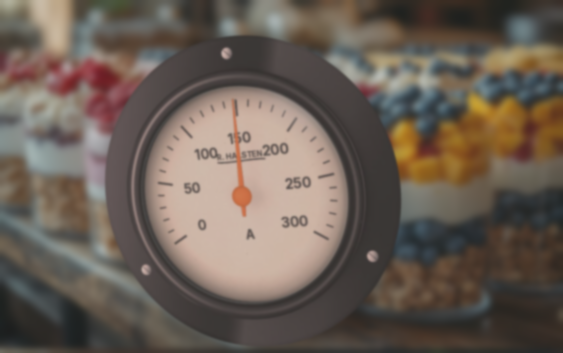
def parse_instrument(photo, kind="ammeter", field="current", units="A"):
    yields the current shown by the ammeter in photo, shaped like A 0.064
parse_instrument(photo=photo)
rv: A 150
